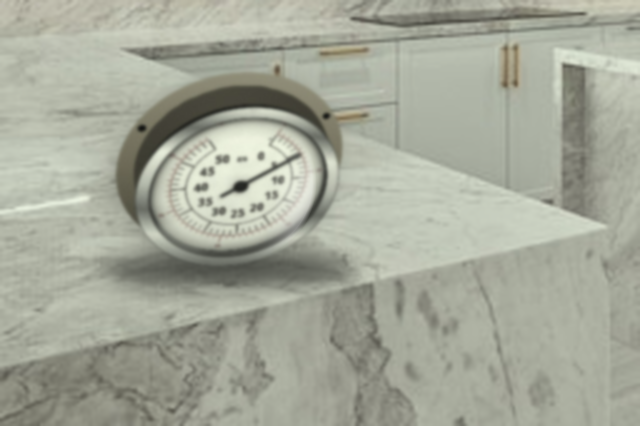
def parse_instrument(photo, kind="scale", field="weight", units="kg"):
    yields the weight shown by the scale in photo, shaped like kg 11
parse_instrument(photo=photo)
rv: kg 5
